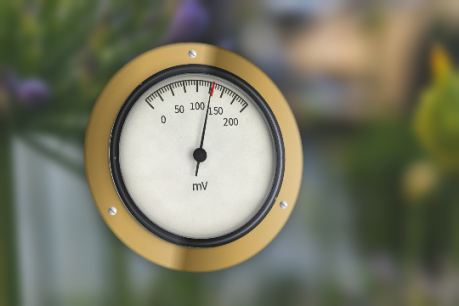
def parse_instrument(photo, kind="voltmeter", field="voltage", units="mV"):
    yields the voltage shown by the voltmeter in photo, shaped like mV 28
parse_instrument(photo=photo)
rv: mV 125
